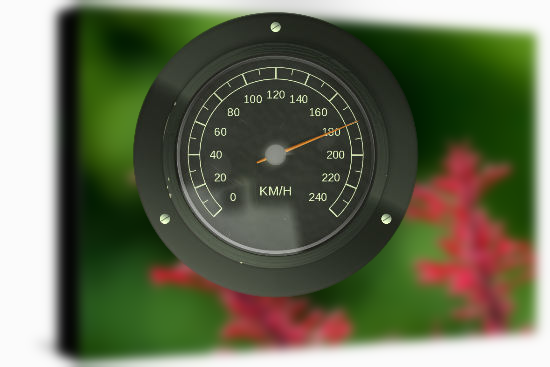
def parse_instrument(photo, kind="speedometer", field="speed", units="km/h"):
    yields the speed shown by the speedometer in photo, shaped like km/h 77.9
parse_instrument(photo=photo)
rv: km/h 180
